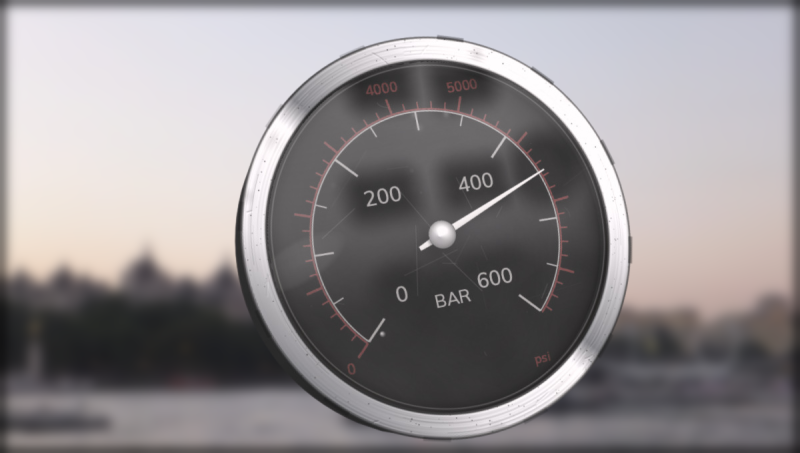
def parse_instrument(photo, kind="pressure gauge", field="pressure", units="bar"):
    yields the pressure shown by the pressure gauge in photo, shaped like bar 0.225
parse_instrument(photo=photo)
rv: bar 450
